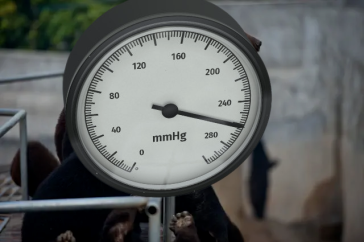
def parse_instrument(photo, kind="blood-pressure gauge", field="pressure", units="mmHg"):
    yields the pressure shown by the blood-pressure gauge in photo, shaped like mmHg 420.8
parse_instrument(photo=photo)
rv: mmHg 260
